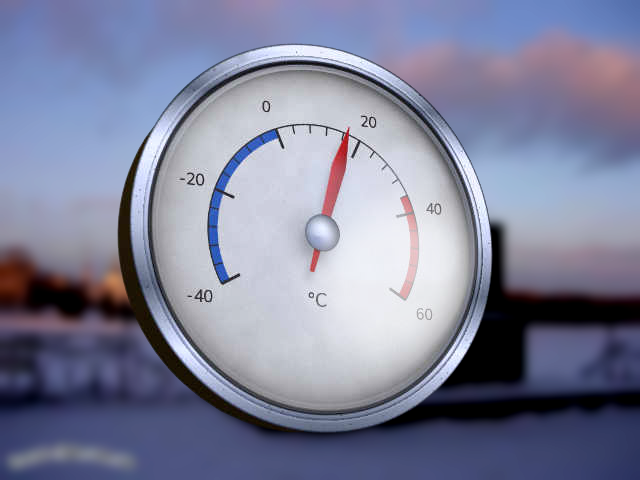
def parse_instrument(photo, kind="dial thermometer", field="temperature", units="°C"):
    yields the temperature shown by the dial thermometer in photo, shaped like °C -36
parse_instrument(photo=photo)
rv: °C 16
